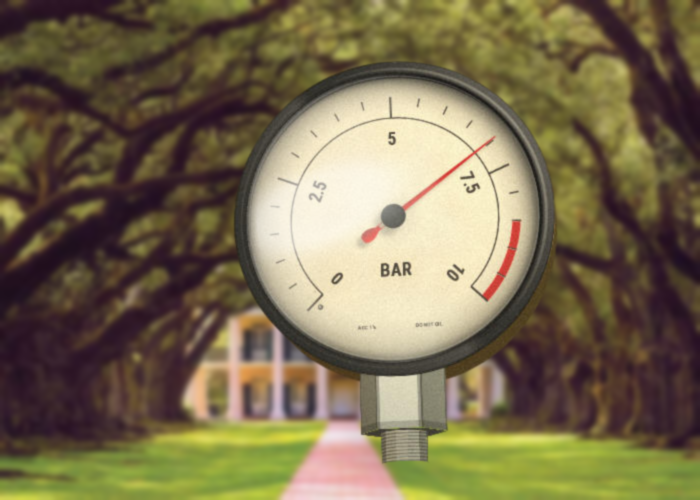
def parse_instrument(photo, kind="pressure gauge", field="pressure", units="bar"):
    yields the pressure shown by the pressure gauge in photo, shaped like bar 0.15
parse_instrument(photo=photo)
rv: bar 7
